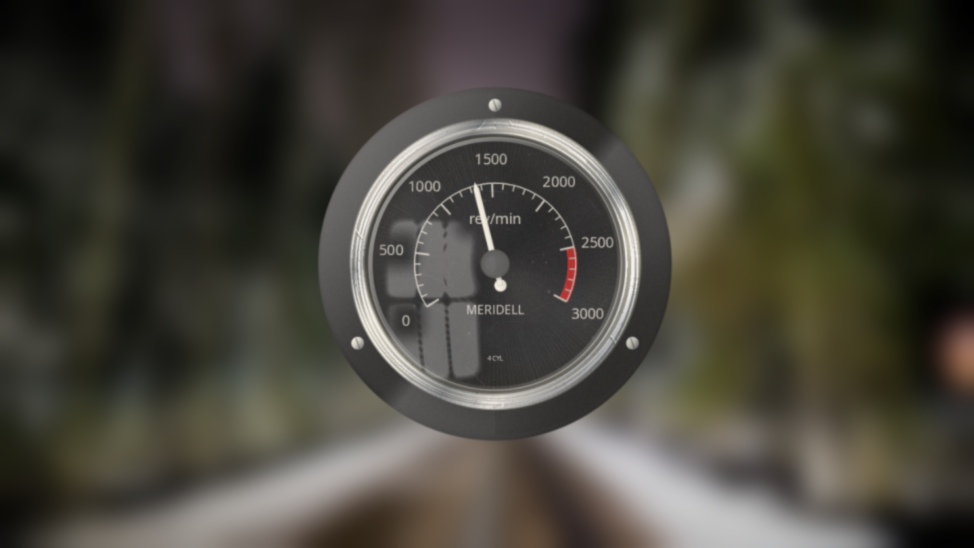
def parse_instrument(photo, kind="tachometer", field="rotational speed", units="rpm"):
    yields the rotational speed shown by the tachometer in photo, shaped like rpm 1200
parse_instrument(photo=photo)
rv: rpm 1350
